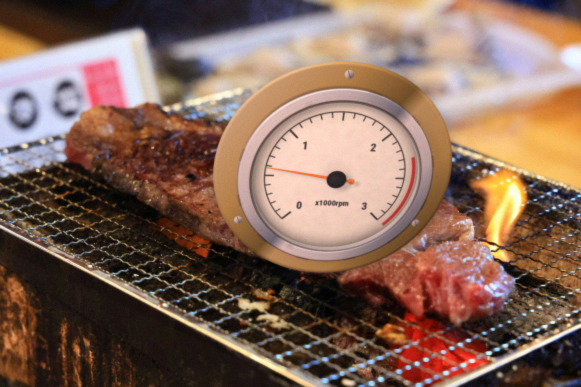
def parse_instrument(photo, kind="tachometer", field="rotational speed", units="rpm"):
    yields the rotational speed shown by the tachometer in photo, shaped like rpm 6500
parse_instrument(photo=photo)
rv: rpm 600
